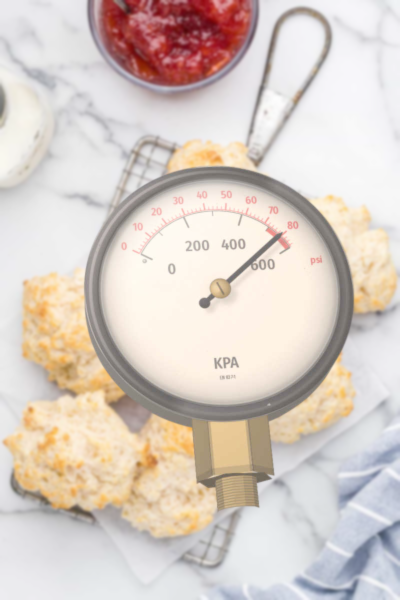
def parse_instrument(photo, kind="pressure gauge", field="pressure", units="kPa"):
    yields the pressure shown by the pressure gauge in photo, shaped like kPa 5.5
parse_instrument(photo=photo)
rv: kPa 550
